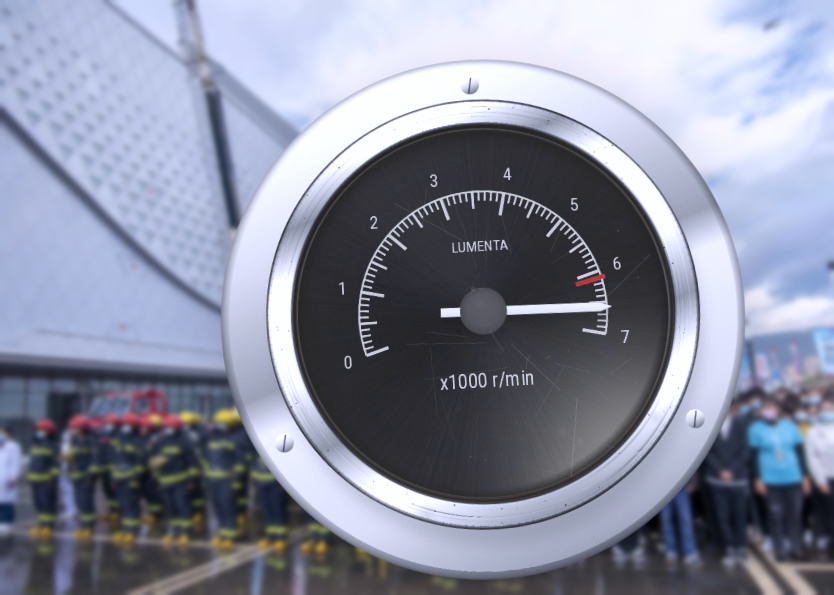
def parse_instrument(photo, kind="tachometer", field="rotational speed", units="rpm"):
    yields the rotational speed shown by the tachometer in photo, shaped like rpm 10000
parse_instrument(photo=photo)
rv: rpm 6600
